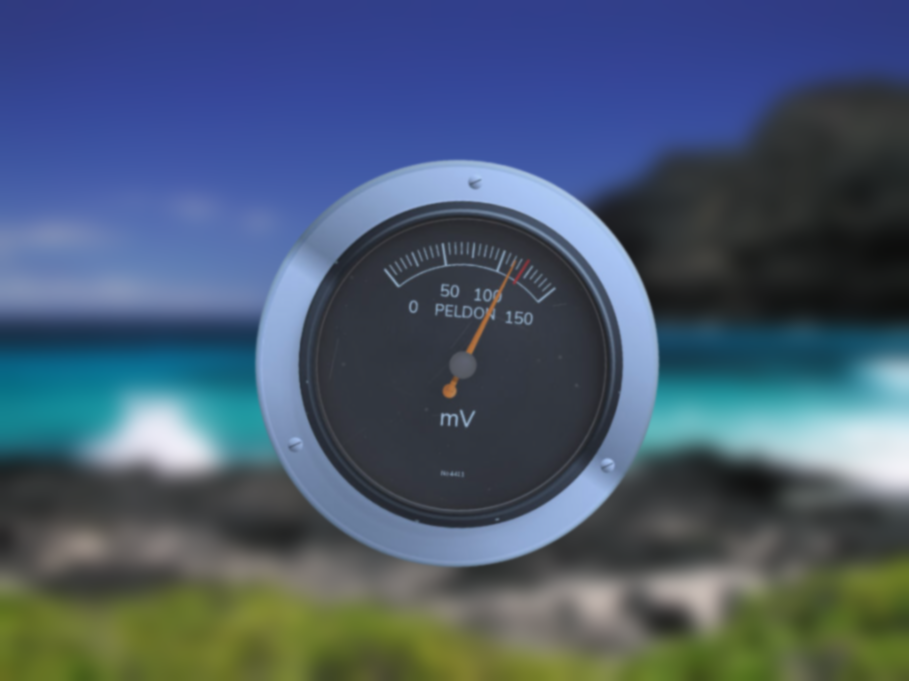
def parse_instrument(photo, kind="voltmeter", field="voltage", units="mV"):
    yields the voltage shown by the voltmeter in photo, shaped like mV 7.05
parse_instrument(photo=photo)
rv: mV 110
